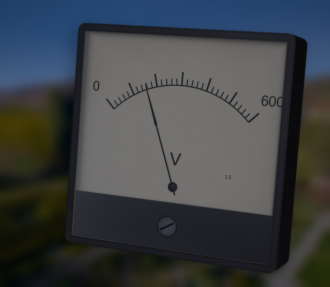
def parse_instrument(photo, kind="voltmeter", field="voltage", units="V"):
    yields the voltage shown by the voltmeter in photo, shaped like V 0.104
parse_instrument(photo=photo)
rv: V 160
